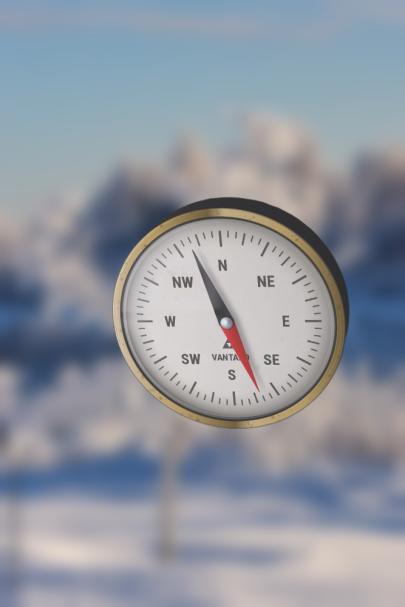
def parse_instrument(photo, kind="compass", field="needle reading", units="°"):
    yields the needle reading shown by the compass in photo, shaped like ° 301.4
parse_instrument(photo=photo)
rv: ° 160
